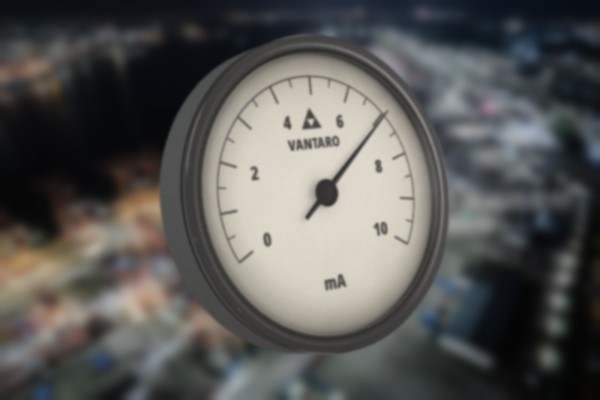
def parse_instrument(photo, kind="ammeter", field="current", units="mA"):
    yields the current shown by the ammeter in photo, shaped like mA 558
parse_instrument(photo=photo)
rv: mA 7
